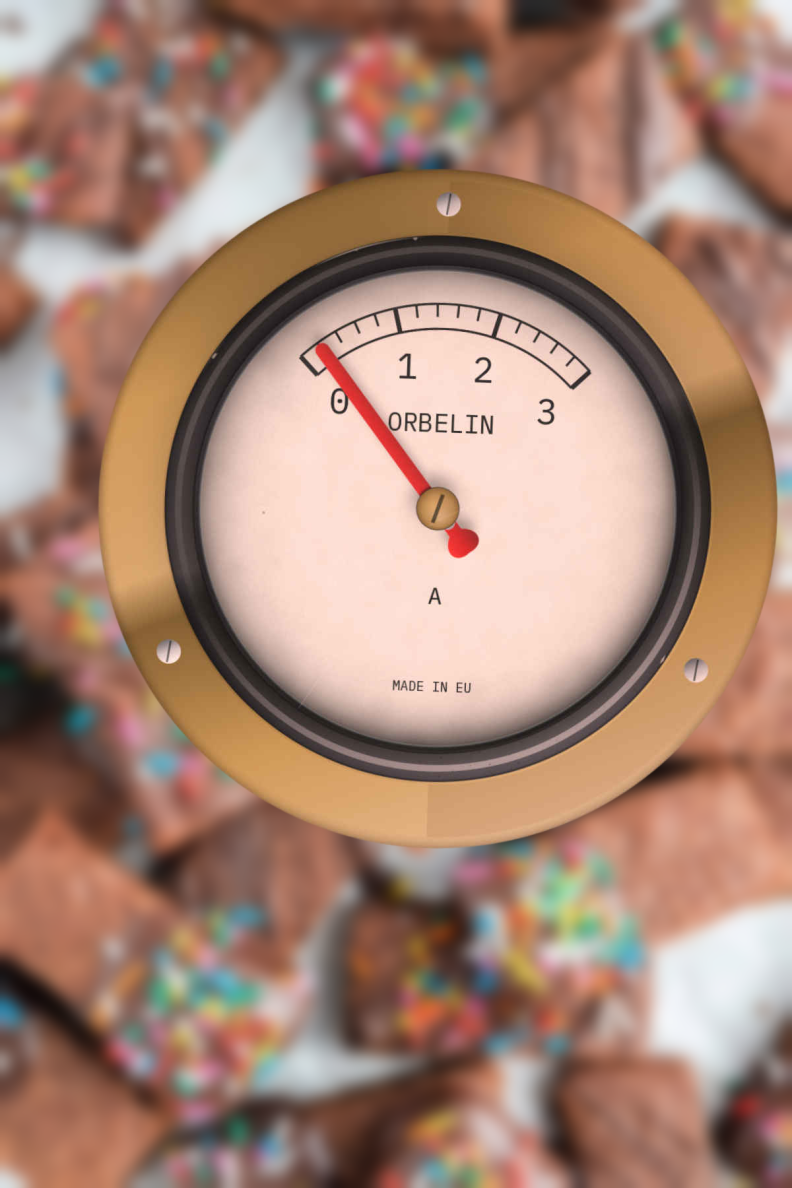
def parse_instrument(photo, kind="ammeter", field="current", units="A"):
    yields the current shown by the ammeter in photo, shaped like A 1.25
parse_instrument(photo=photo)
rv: A 0.2
